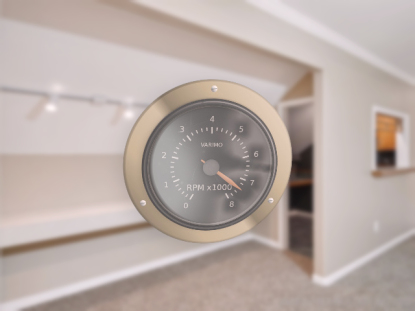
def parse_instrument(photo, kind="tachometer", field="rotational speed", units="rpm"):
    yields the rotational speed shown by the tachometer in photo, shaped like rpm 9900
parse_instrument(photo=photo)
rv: rpm 7400
